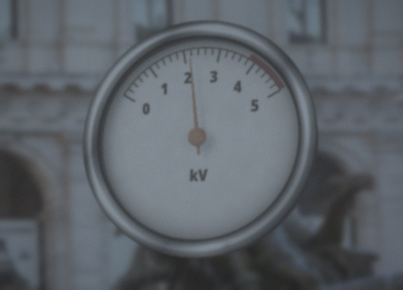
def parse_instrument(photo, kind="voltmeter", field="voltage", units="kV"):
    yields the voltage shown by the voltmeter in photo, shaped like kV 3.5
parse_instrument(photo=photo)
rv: kV 2.2
